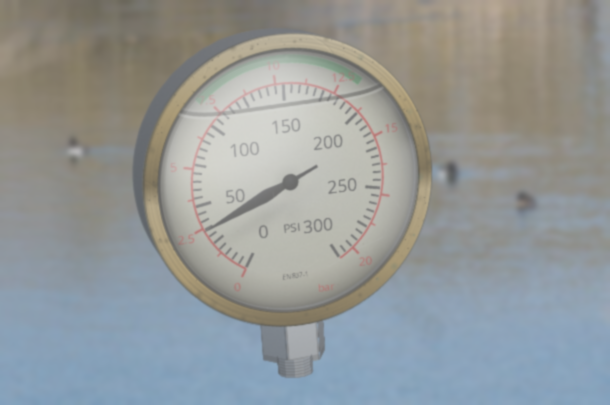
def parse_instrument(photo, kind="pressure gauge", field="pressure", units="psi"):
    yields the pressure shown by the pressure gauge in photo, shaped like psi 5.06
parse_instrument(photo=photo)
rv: psi 35
